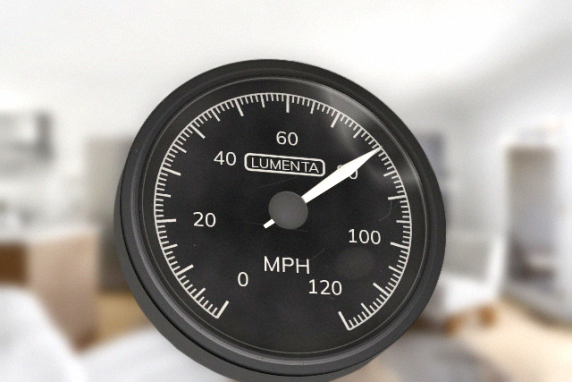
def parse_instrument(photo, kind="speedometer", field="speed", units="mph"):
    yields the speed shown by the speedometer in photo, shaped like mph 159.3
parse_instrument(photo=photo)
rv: mph 80
